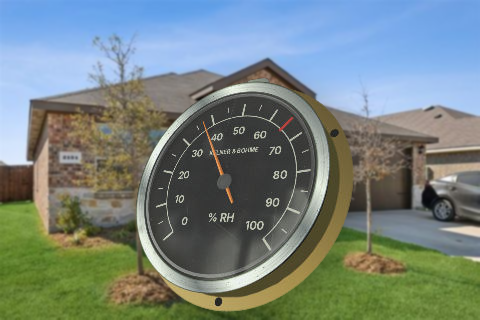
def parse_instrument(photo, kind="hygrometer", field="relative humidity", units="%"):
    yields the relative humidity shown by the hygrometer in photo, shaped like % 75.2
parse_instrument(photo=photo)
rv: % 37.5
